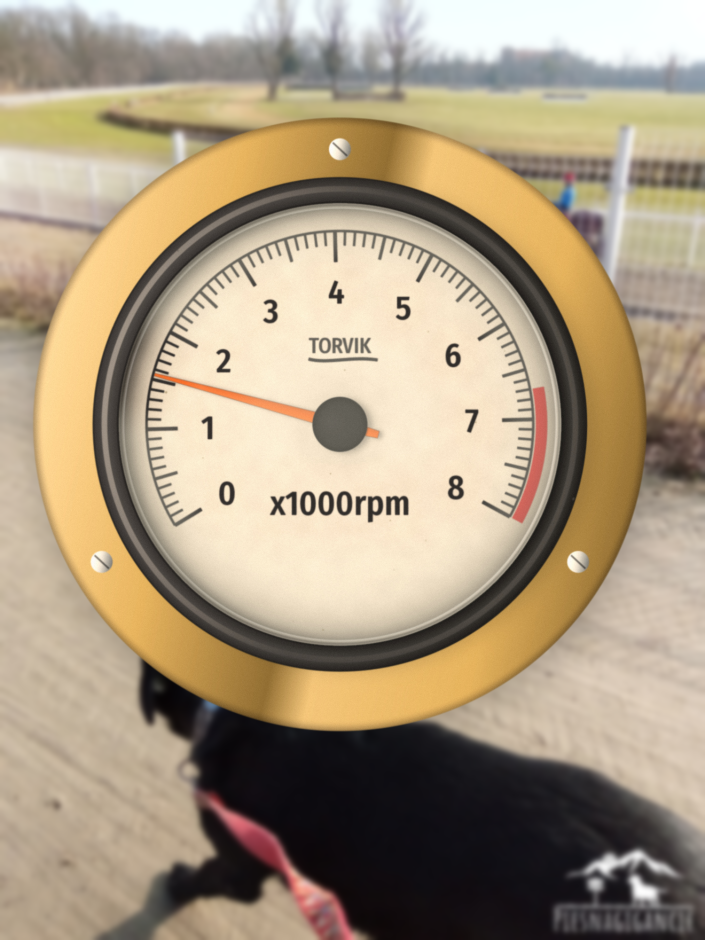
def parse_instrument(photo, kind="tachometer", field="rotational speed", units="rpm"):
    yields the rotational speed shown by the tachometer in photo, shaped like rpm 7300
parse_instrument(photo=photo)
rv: rpm 1550
